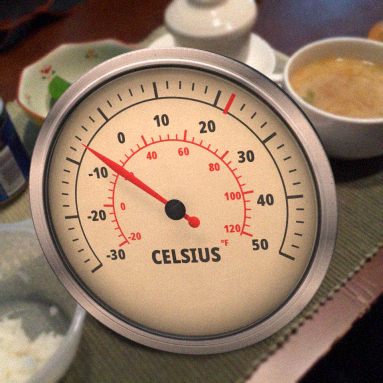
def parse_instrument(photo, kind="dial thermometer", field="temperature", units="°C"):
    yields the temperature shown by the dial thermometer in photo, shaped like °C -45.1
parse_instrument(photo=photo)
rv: °C -6
